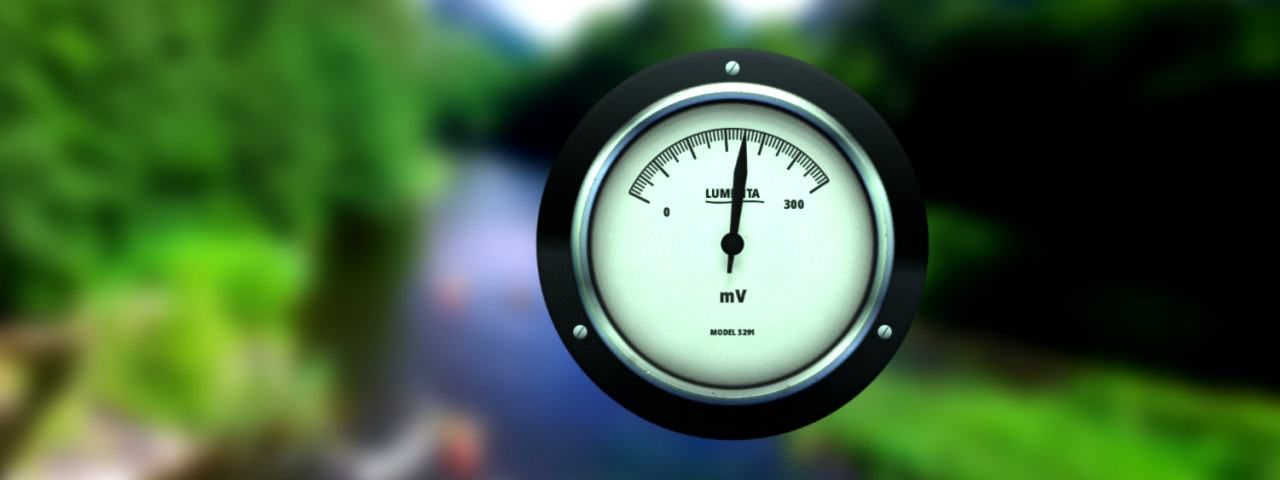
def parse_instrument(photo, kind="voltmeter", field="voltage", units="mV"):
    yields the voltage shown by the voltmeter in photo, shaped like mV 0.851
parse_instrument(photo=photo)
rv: mV 175
